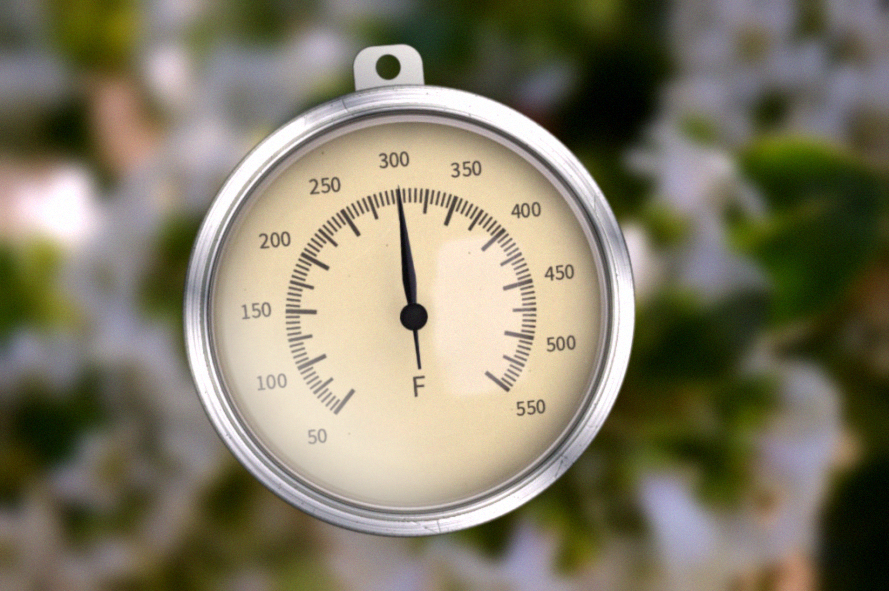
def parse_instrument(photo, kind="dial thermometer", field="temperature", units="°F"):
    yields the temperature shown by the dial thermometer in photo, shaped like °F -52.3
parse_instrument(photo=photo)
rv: °F 300
